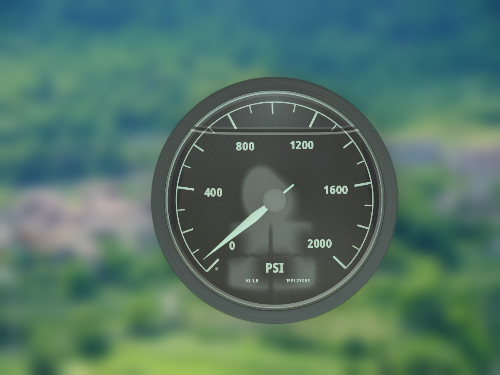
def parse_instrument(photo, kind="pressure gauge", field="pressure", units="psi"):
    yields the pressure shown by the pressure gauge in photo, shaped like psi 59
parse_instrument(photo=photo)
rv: psi 50
